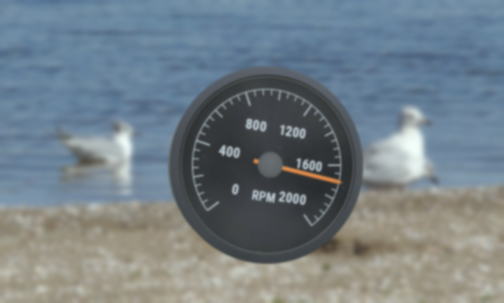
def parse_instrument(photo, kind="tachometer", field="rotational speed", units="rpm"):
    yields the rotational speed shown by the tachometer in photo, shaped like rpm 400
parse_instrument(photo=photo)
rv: rpm 1700
